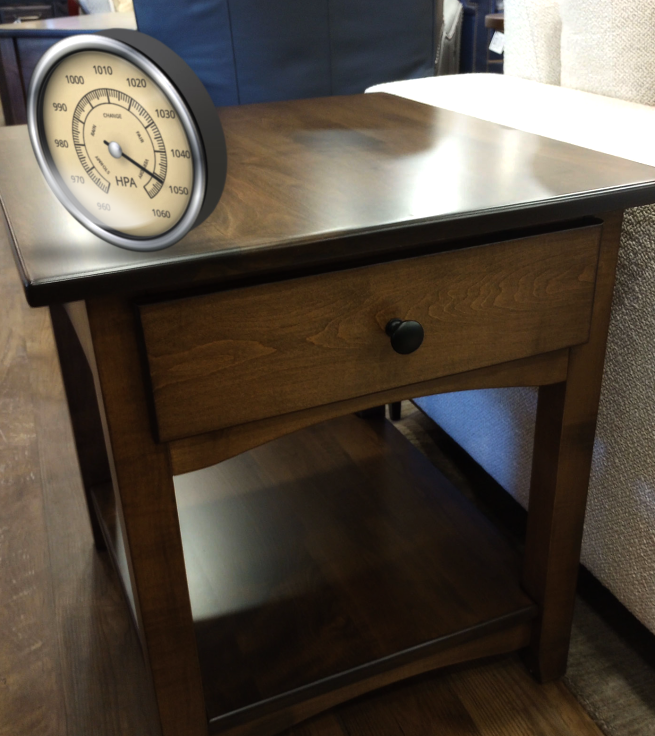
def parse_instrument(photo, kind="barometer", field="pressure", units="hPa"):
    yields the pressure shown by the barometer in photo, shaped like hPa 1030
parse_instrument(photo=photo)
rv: hPa 1050
